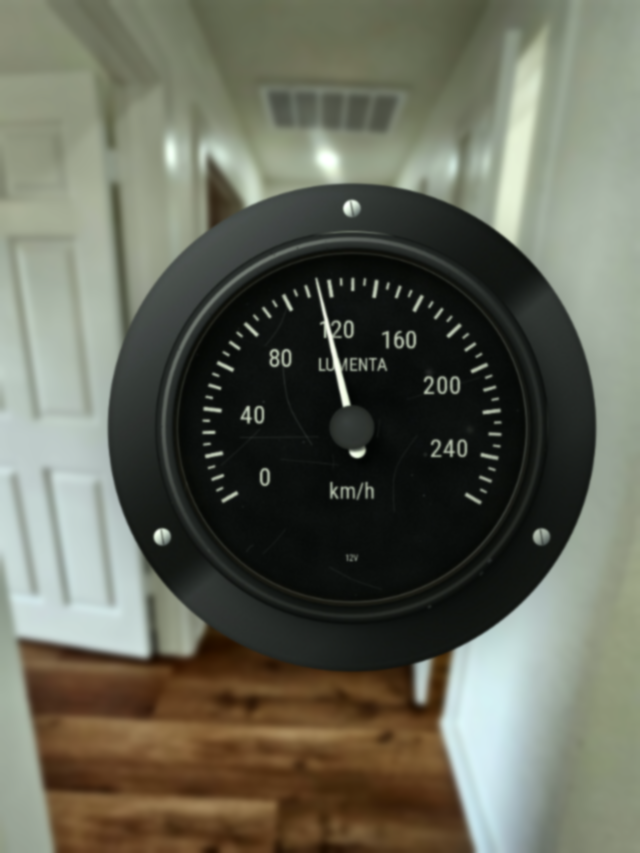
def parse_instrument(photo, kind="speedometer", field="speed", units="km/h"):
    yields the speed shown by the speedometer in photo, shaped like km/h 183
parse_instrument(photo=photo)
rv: km/h 115
